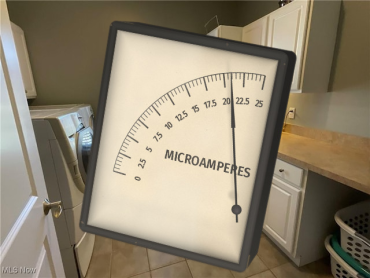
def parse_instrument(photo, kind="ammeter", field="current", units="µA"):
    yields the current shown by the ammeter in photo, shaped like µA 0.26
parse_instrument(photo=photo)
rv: µA 21
